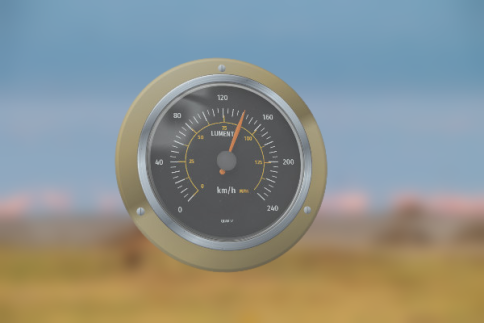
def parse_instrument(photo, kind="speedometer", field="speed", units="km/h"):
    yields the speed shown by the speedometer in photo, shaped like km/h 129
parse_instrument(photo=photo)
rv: km/h 140
